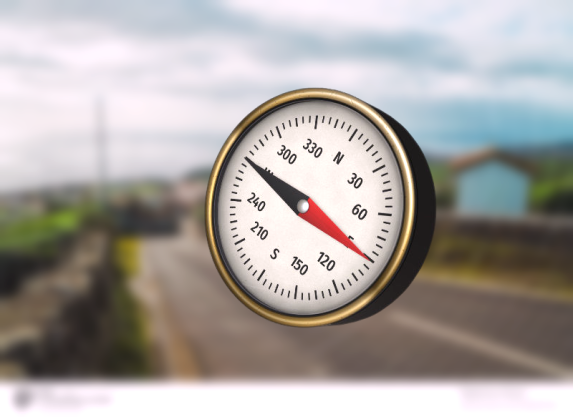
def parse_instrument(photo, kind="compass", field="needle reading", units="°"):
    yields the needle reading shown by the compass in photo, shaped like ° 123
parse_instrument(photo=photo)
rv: ° 90
